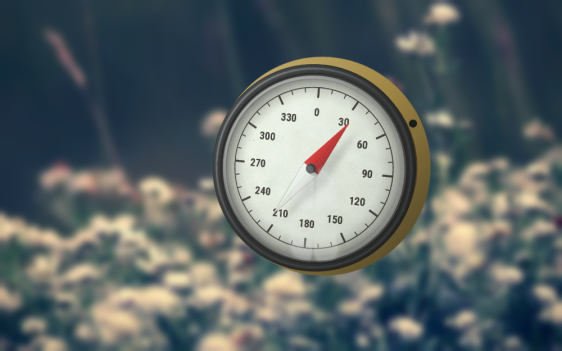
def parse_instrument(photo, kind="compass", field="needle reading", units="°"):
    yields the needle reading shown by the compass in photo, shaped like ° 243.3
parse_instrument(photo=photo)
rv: ° 35
